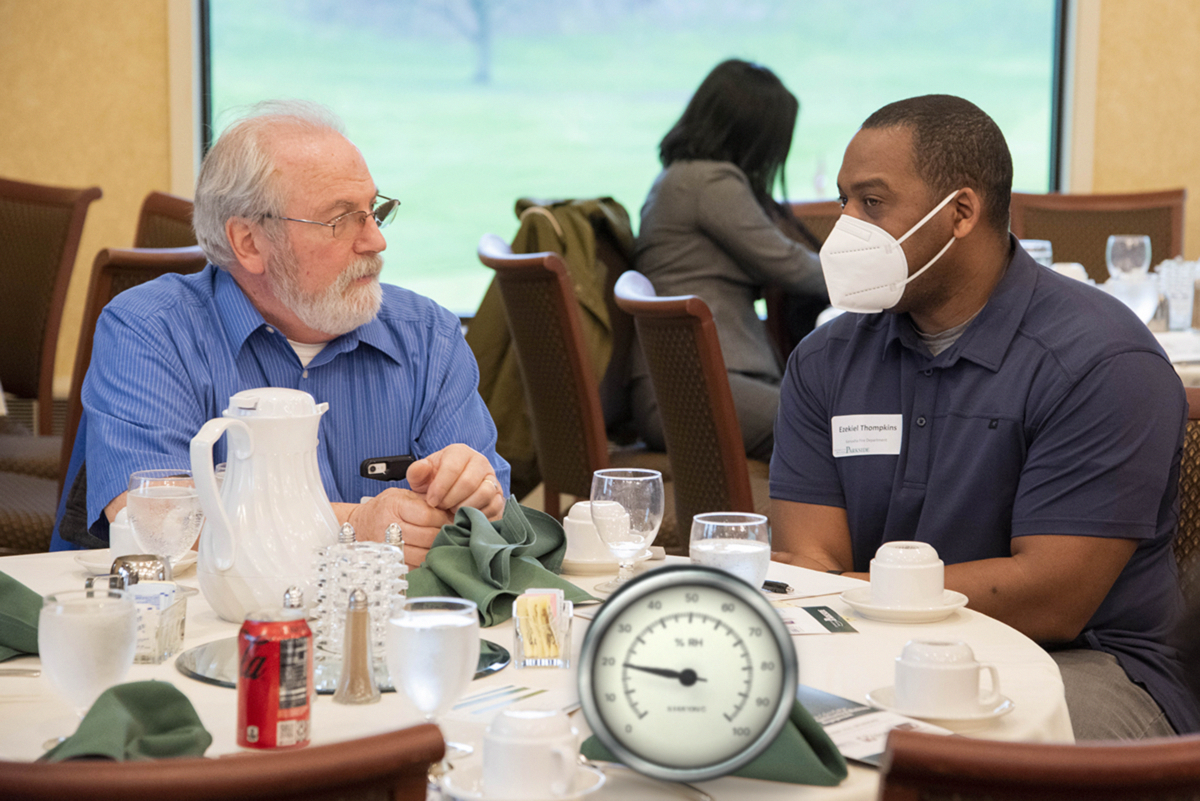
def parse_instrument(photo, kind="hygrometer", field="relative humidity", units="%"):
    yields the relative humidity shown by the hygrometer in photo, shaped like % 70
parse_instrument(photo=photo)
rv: % 20
